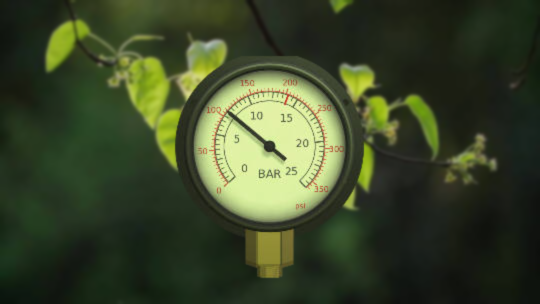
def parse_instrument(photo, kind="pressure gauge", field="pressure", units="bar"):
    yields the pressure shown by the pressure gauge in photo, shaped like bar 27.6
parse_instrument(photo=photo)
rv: bar 7.5
